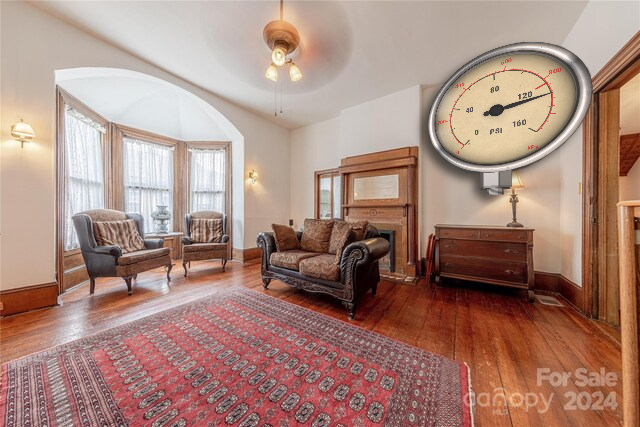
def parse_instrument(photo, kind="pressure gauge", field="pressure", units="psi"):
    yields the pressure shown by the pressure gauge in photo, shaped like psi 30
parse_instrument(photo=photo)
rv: psi 130
